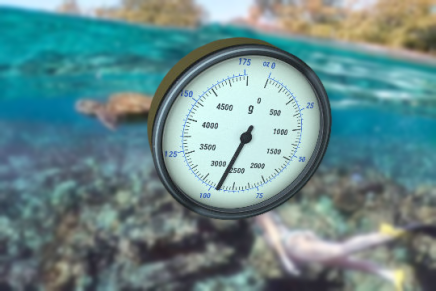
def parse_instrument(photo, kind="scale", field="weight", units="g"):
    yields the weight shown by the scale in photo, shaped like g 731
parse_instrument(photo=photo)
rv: g 2750
